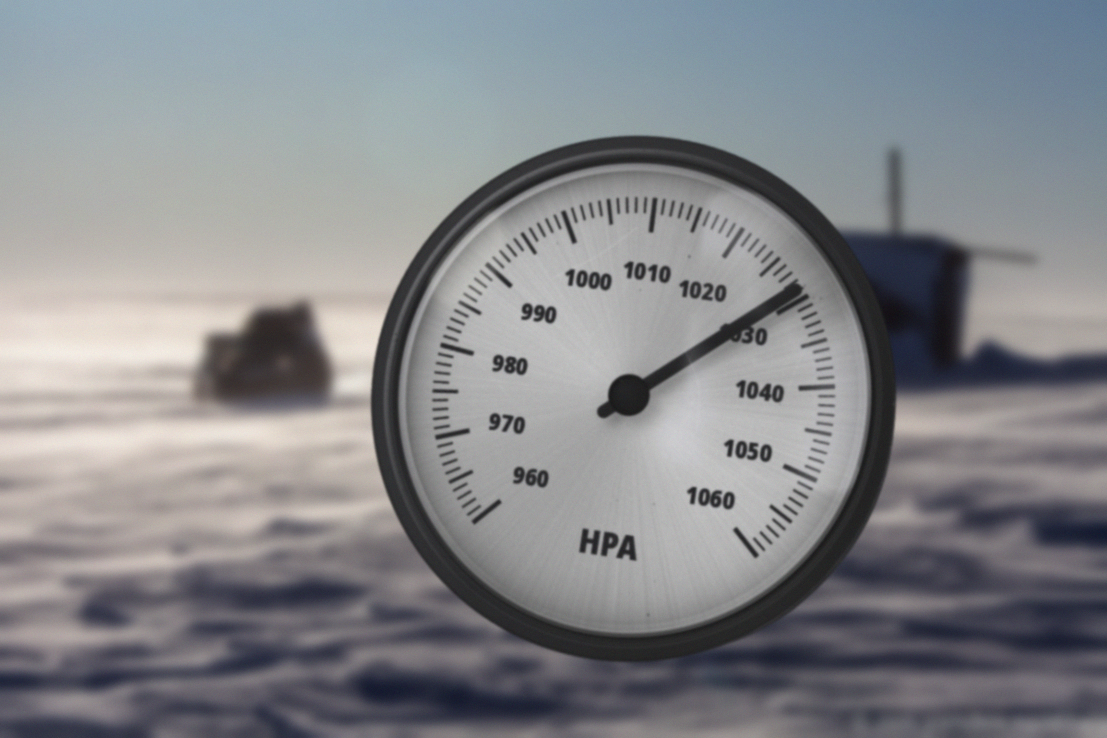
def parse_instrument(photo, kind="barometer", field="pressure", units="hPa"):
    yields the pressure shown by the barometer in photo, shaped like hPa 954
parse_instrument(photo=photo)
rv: hPa 1029
